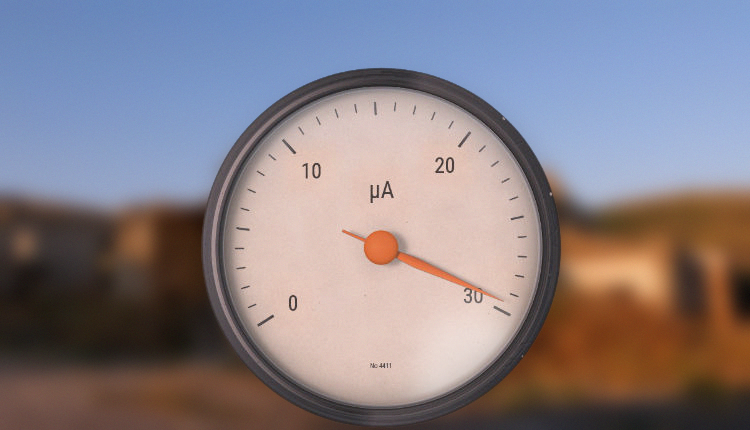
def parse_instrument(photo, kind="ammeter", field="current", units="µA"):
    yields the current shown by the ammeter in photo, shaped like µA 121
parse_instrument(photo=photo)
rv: µA 29.5
